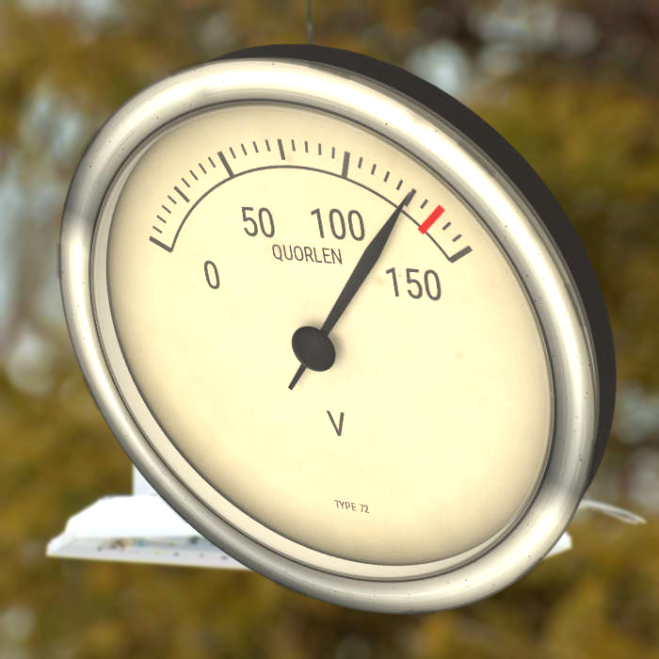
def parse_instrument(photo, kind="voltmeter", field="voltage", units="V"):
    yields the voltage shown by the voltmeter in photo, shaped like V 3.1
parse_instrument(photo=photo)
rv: V 125
